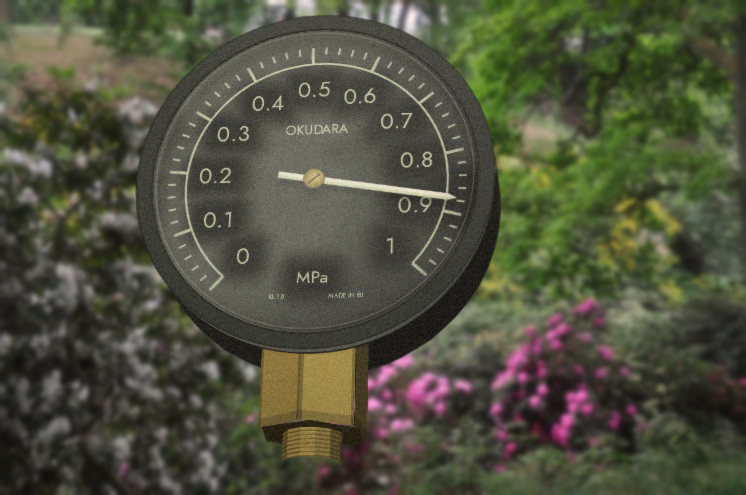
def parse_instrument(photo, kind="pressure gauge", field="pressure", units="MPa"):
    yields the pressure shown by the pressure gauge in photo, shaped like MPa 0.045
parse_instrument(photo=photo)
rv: MPa 0.88
